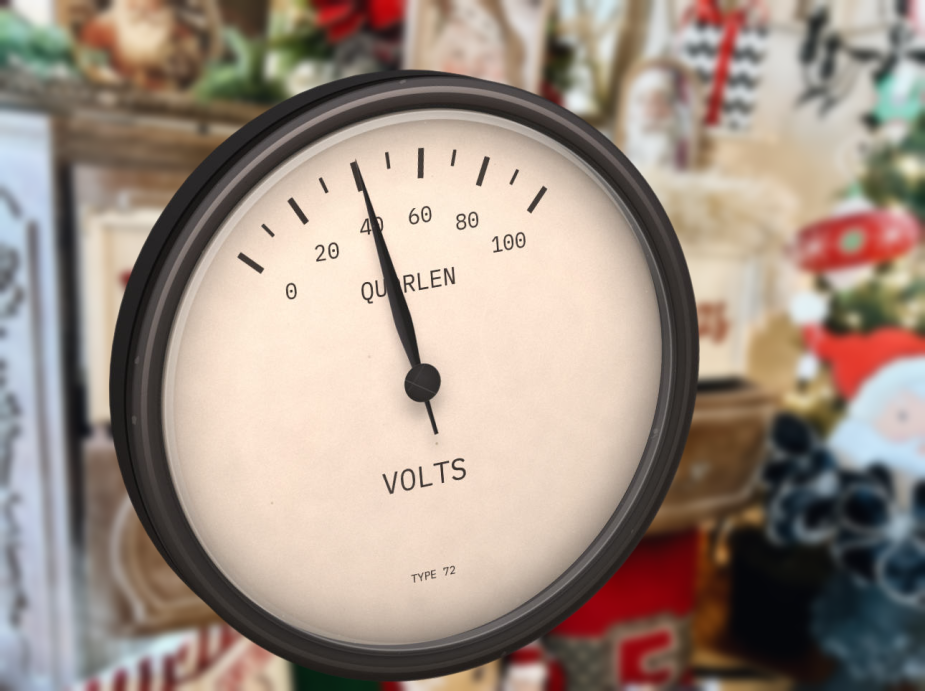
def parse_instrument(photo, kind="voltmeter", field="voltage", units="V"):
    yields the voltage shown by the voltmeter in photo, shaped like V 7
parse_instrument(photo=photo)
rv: V 40
